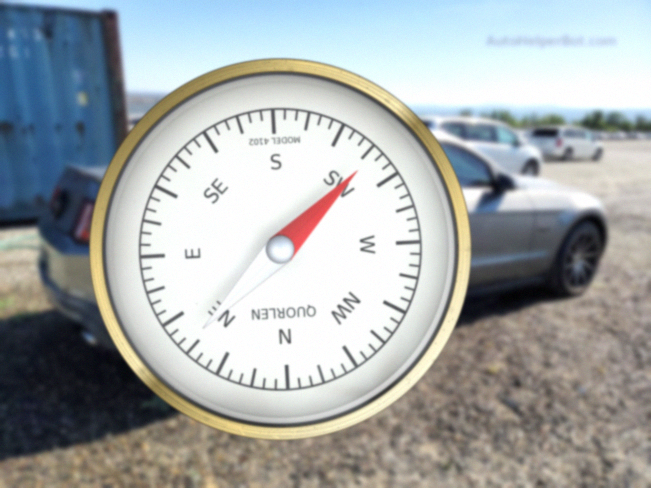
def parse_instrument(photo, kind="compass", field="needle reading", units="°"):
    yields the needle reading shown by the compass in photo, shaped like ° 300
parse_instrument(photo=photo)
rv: ° 227.5
